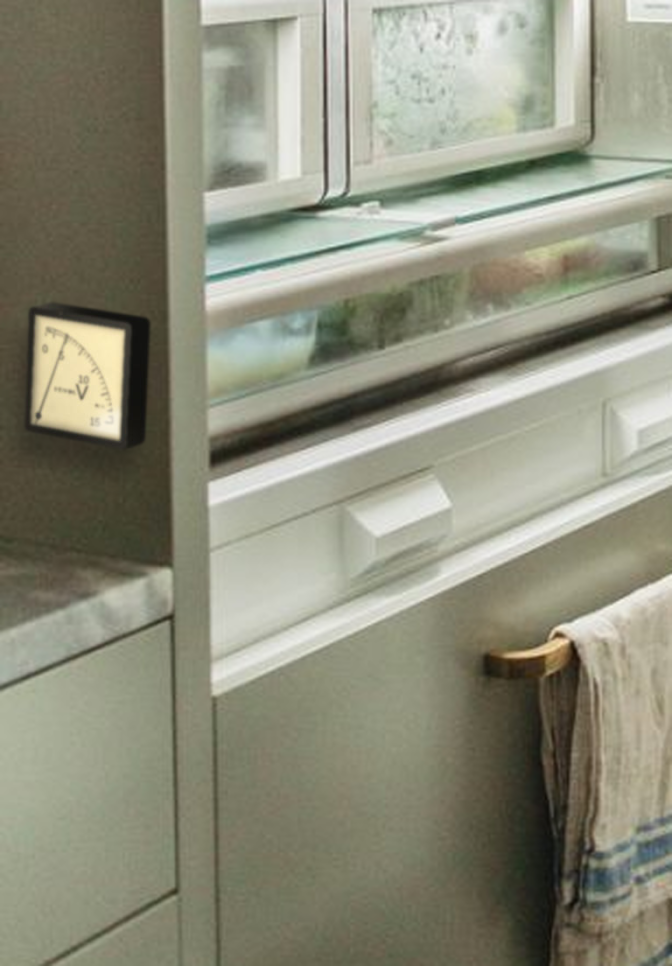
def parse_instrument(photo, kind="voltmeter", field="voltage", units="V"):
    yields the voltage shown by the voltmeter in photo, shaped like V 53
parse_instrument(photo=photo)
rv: V 5
